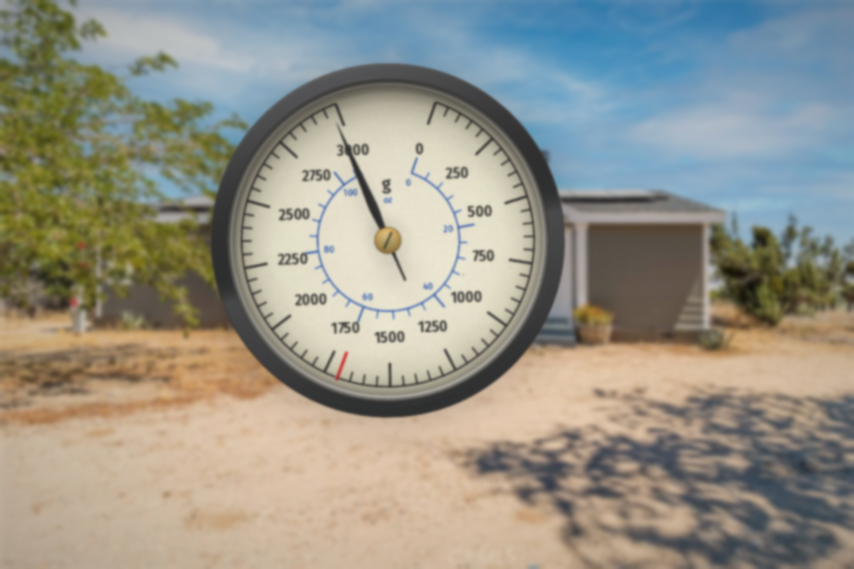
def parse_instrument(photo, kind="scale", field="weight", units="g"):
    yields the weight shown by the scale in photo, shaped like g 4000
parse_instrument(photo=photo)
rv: g 2975
